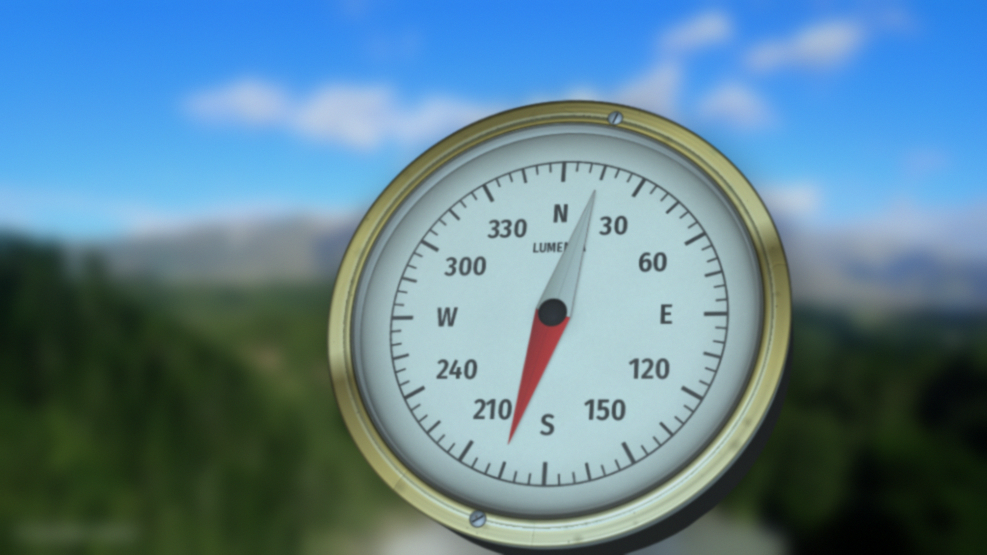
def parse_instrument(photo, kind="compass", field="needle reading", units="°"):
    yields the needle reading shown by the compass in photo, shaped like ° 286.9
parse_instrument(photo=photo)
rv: ° 195
